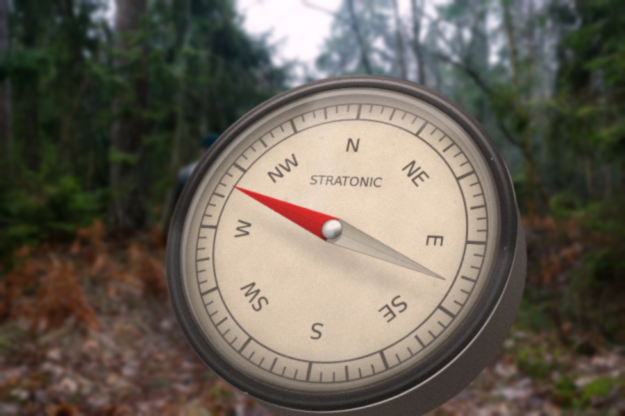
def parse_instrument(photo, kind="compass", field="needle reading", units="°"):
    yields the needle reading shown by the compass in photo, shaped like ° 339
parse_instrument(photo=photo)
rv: ° 290
